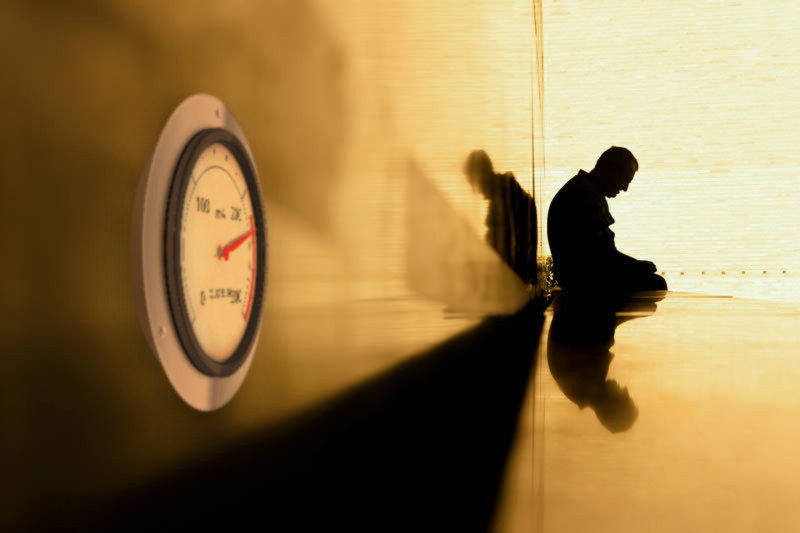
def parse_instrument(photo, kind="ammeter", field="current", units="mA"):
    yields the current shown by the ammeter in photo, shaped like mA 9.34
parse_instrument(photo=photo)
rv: mA 230
